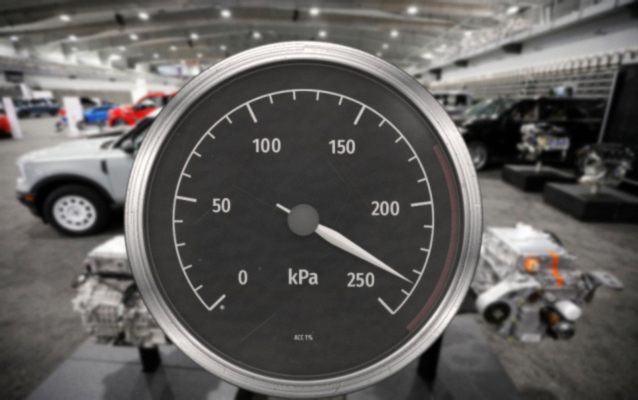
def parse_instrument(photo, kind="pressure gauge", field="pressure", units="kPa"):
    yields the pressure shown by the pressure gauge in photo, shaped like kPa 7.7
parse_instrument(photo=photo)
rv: kPa 235
